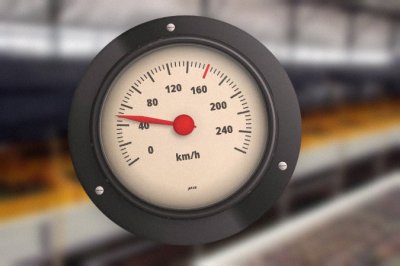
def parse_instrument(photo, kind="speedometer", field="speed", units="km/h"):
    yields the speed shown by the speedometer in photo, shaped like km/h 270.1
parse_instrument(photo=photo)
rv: km/h 48
